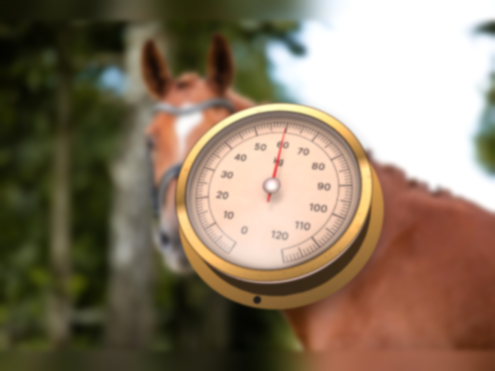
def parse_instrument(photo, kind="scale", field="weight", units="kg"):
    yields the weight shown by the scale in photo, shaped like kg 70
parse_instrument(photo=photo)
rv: kg 60
